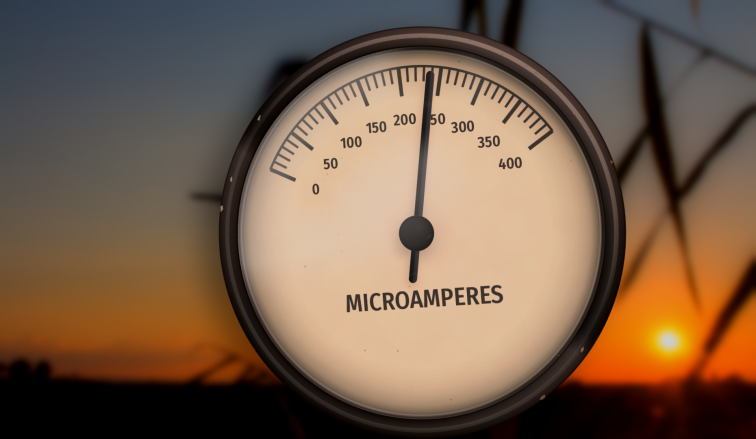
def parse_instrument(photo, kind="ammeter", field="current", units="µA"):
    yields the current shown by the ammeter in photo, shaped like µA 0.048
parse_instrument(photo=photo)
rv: µA 240
